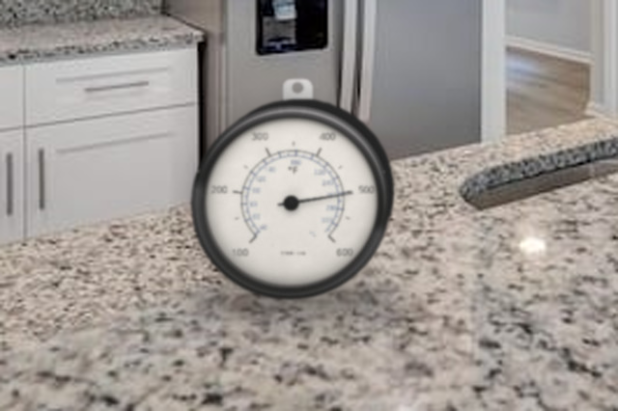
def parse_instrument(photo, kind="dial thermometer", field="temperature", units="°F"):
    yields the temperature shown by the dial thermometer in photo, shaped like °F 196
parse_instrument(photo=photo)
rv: °F 500
